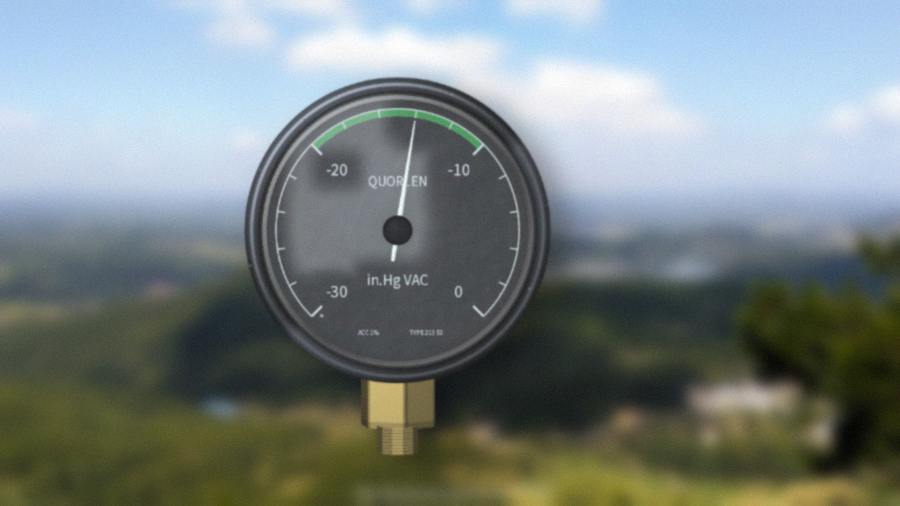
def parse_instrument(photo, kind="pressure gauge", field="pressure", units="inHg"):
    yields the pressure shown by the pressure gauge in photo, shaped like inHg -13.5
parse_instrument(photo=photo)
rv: inHg -14
